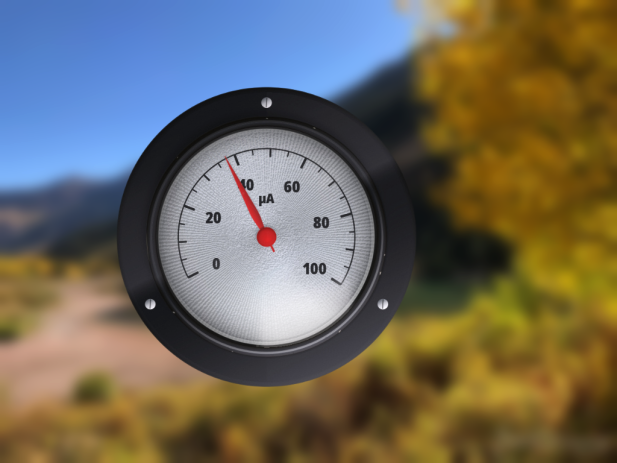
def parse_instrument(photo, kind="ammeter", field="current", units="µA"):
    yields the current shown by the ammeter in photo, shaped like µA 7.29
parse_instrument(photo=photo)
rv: µA 37.5
